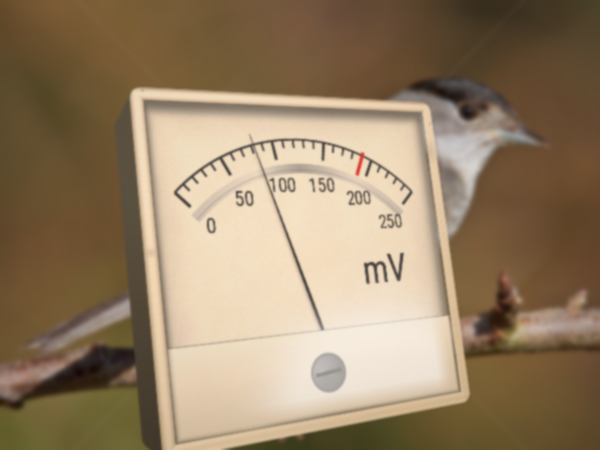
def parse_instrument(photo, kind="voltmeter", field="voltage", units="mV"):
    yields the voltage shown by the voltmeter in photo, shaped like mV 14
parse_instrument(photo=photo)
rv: mV 80
